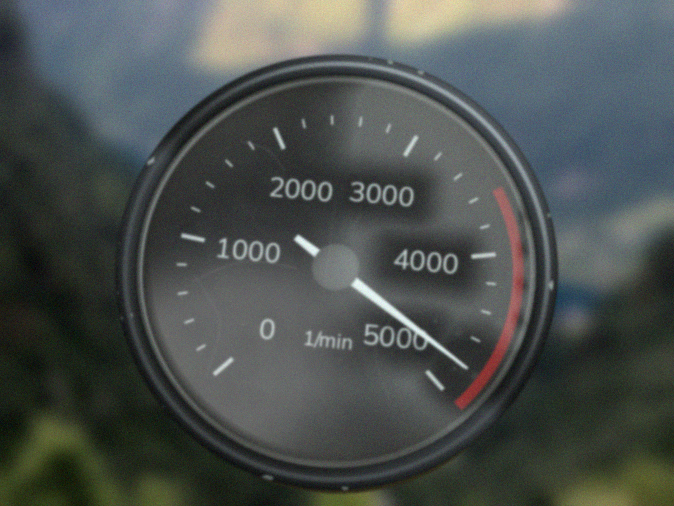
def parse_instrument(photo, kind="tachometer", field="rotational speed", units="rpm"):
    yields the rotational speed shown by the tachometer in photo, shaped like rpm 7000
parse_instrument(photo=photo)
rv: rpm 4800
